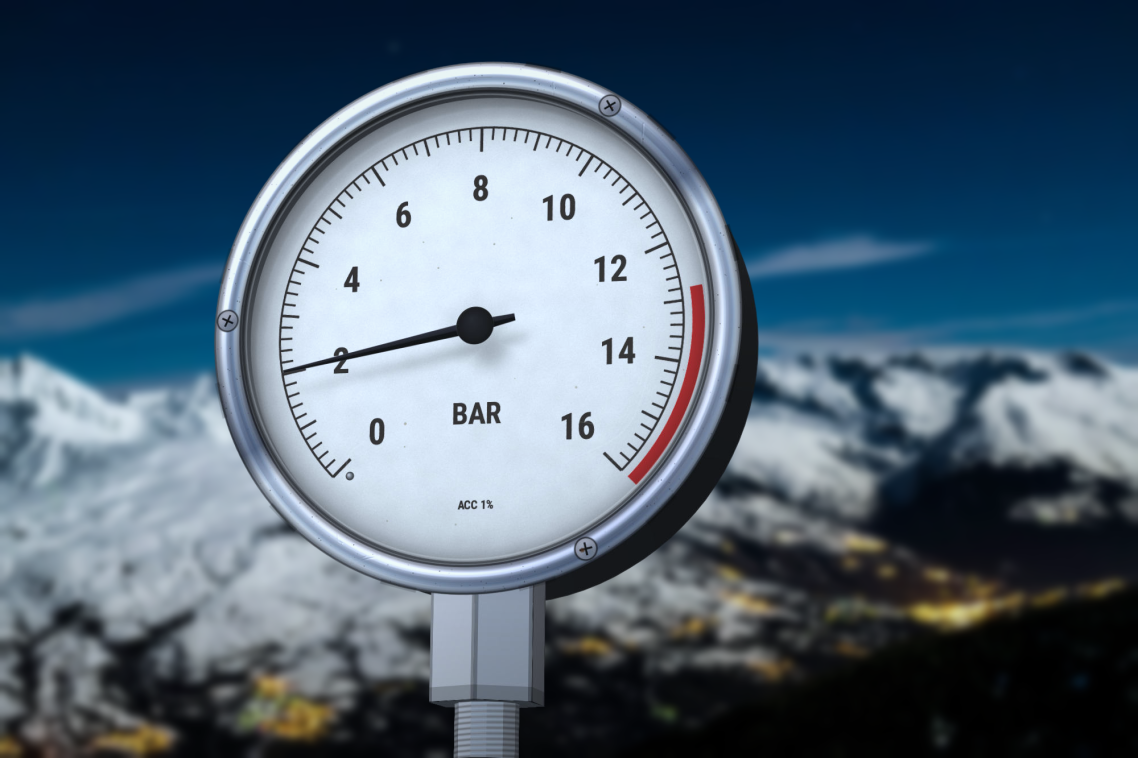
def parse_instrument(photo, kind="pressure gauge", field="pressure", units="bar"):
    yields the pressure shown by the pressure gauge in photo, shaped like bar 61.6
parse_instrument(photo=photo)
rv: bar 2
